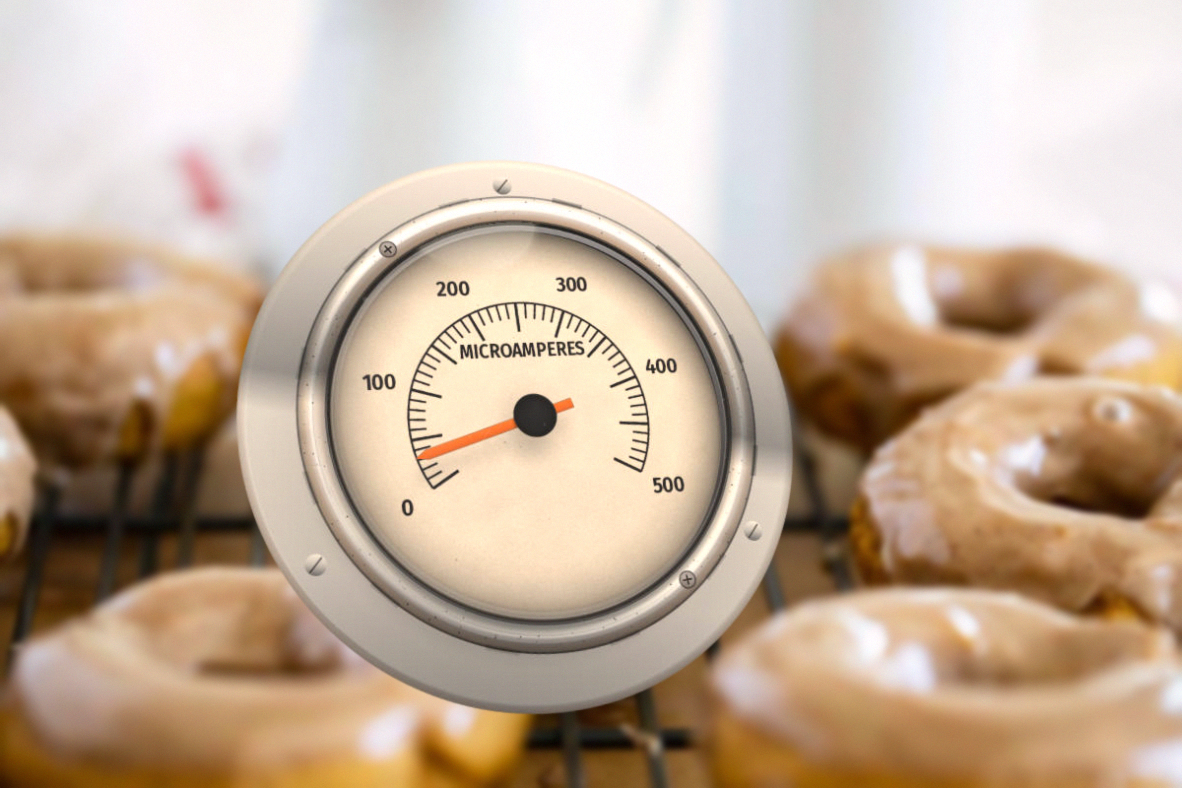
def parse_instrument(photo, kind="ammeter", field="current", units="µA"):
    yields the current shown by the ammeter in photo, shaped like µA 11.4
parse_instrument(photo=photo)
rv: µA 30
